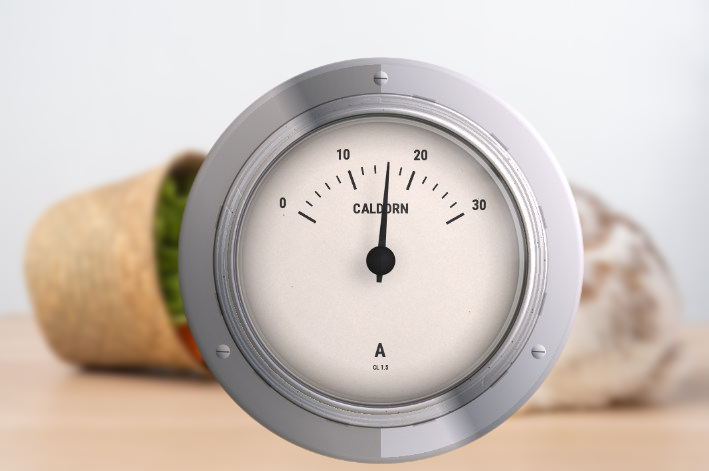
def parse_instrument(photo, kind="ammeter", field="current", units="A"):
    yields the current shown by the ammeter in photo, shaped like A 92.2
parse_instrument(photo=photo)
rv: A 16
